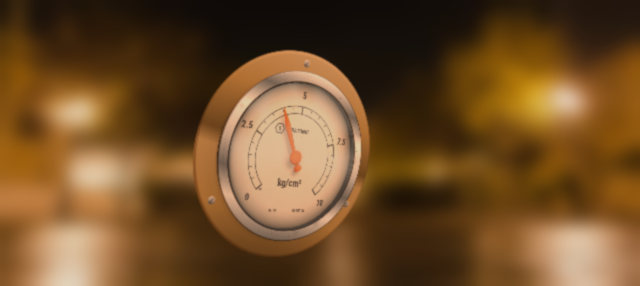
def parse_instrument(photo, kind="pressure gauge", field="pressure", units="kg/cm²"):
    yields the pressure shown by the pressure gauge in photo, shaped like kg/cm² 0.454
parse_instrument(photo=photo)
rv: kg/cm² 4
